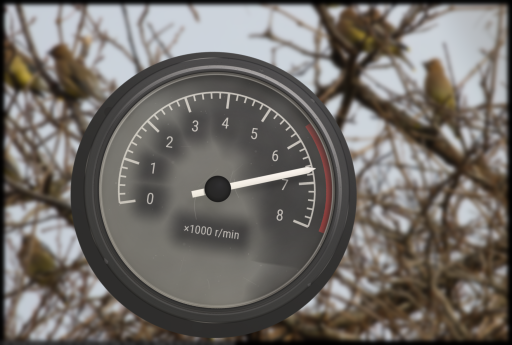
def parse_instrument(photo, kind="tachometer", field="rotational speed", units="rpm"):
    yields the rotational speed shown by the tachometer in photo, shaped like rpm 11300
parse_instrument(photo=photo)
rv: rpm 6700
